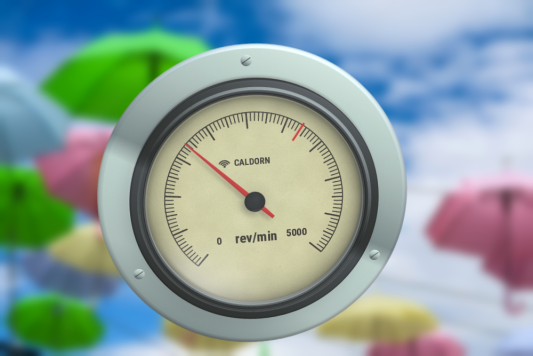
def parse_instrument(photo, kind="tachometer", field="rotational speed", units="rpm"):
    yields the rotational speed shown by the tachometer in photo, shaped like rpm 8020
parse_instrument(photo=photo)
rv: rpm 1700
